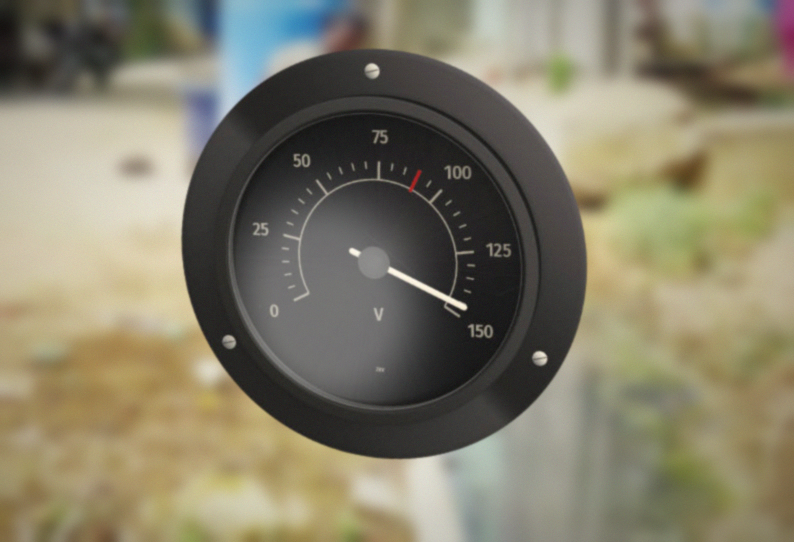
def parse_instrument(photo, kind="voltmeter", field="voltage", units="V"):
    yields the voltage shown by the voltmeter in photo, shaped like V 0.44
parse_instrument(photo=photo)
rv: V 145
